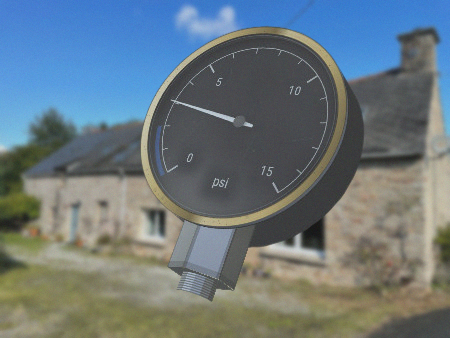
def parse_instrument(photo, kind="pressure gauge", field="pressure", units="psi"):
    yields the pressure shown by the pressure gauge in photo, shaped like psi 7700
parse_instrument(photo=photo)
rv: psi 3
